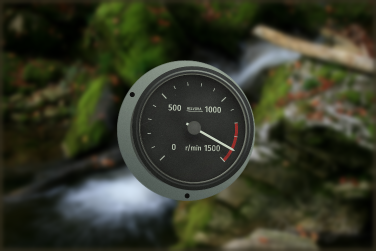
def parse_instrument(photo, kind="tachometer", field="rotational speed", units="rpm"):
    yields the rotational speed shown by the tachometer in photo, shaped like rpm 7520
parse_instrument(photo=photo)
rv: rpm 1400
